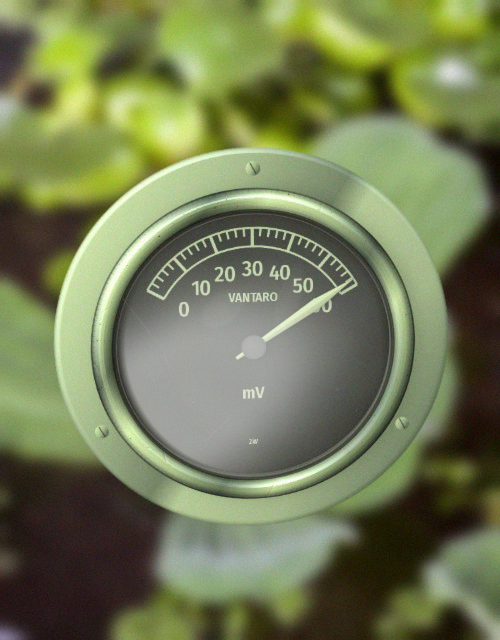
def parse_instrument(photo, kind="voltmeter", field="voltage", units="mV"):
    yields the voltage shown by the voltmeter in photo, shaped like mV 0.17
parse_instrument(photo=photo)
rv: mV 58
